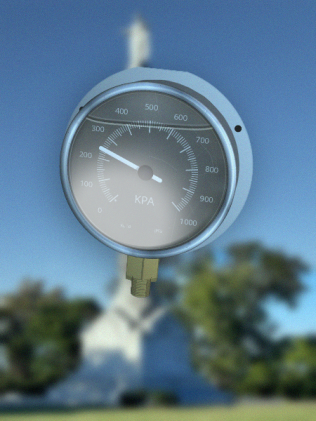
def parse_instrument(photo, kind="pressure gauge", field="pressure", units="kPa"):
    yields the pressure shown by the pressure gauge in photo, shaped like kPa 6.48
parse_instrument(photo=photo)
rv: kPa 250
